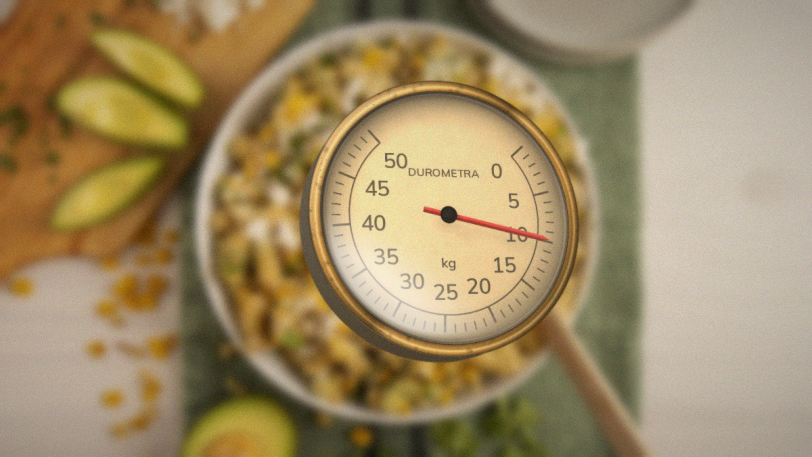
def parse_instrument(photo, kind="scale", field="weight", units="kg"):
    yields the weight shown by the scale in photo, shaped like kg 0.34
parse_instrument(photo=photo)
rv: kg 10
